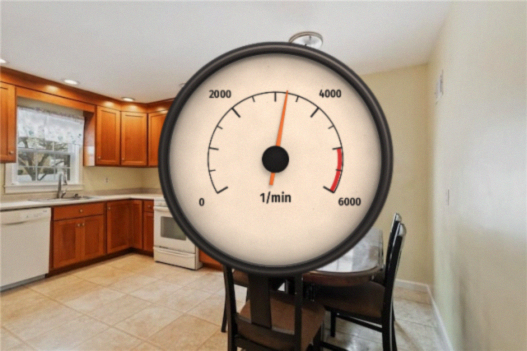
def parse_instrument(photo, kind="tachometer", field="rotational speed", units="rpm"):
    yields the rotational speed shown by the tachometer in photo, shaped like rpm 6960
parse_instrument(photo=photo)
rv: rpm 3250
